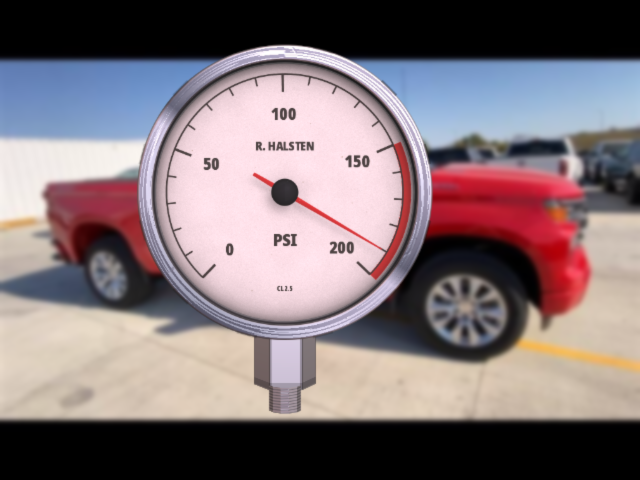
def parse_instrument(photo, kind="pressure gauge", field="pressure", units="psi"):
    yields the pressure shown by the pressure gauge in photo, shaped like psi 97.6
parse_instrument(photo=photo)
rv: psi 190
